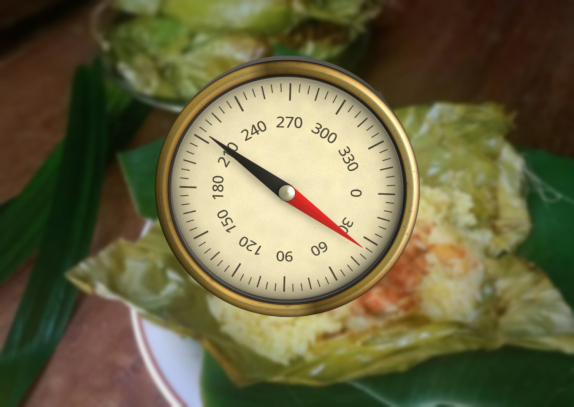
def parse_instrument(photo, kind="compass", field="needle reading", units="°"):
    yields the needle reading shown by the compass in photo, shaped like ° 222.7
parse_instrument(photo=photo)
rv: ° 35
